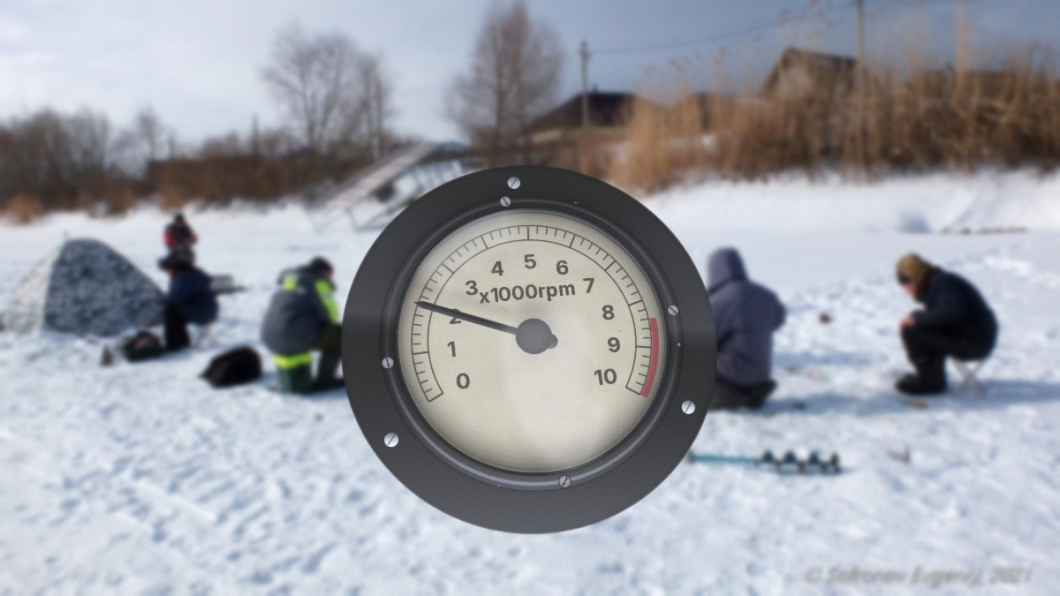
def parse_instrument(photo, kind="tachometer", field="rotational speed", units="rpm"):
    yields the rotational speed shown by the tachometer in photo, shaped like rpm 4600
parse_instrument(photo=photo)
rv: rpm 2000
